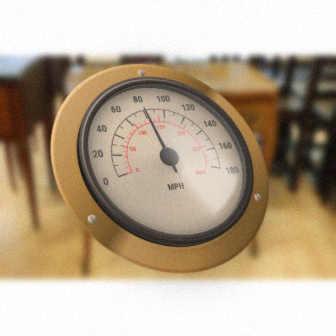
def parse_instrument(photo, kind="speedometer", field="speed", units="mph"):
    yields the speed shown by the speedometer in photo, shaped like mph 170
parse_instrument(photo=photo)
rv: mph 80
